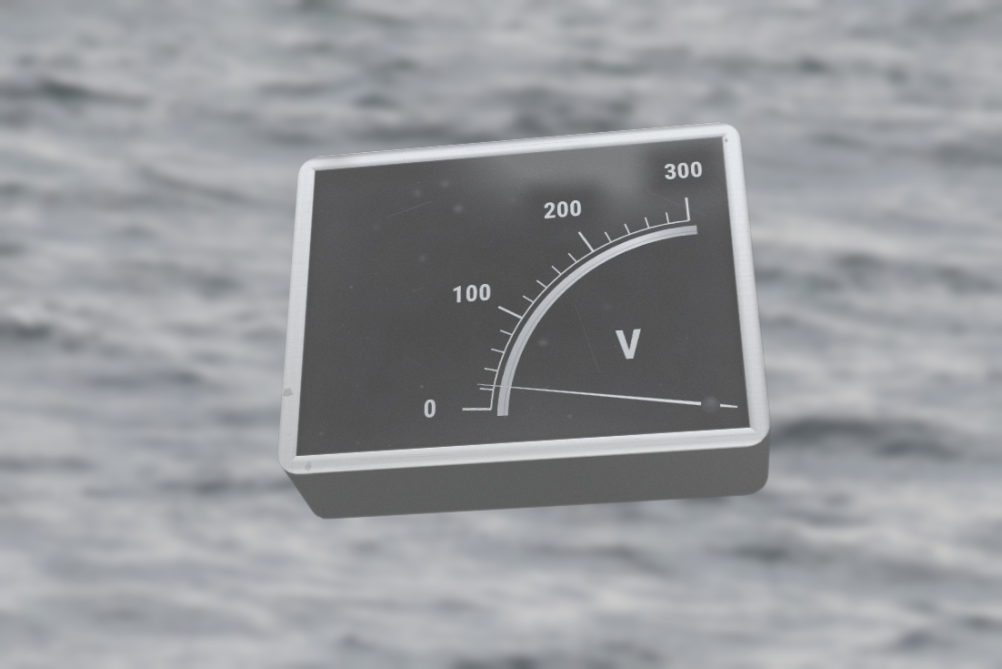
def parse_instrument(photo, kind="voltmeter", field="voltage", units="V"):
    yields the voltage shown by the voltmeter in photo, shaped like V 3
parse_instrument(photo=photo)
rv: V 20
